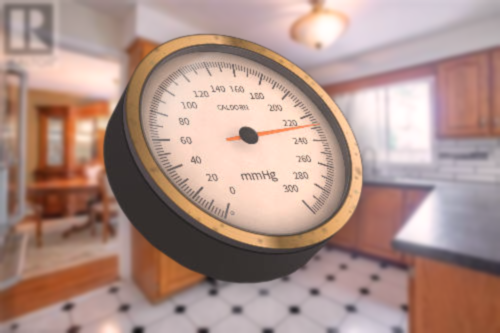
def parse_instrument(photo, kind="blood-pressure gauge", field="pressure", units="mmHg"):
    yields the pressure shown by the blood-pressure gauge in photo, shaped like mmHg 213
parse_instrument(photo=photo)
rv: mmHg 230
